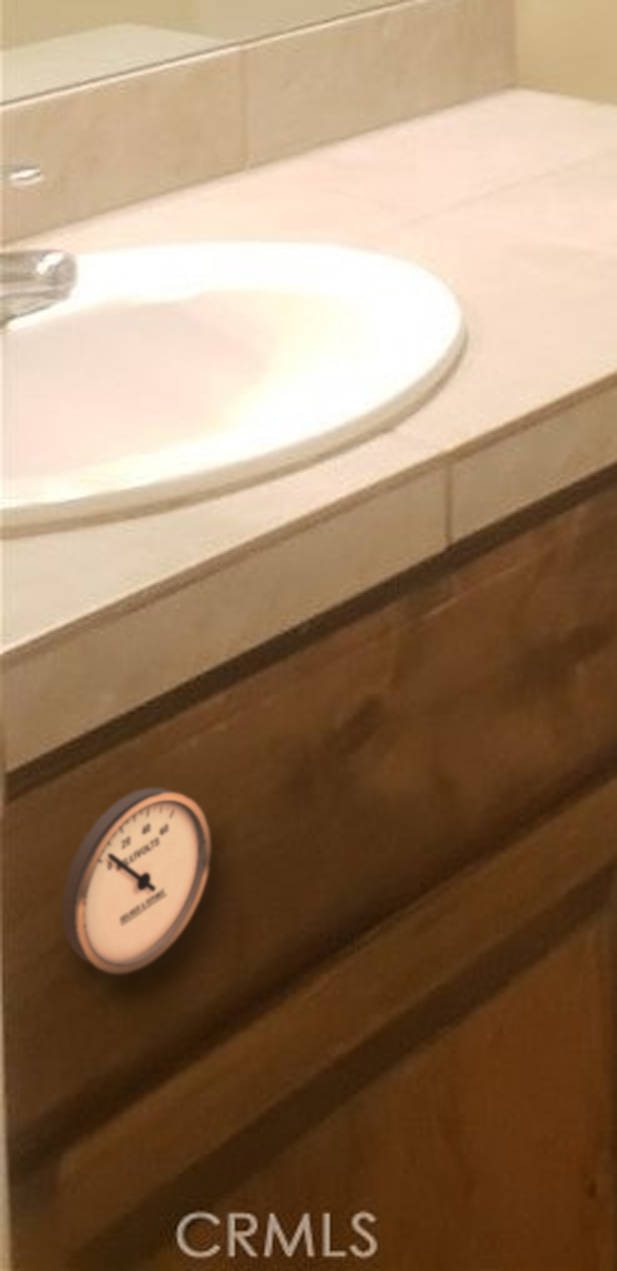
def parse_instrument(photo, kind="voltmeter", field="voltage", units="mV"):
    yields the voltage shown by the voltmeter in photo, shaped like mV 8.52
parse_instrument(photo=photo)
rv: mV 5
